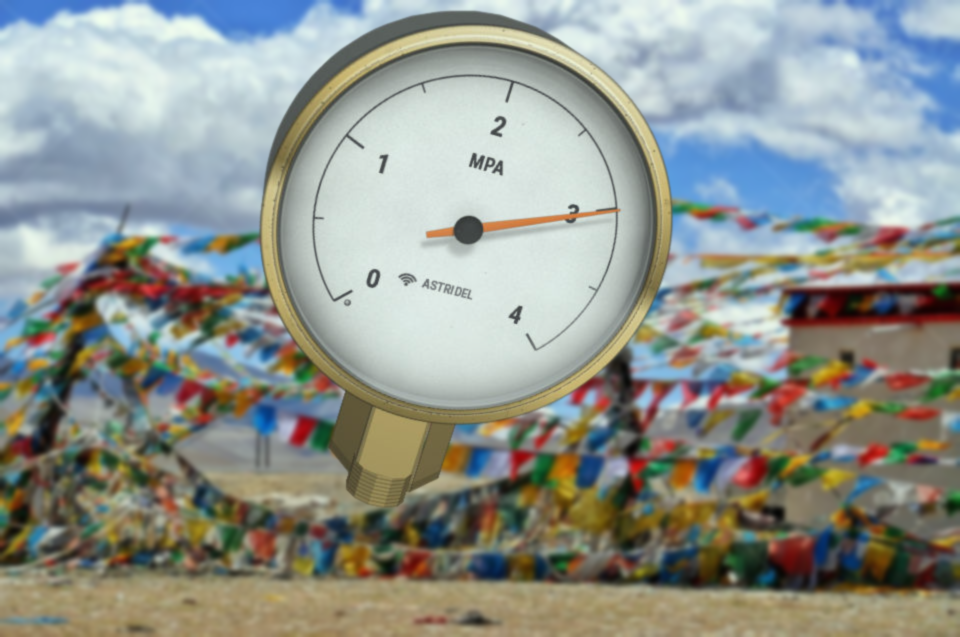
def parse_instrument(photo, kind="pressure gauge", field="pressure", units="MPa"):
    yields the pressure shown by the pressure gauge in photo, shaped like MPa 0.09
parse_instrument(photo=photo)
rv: MPa 3
